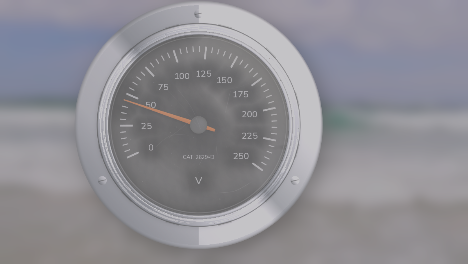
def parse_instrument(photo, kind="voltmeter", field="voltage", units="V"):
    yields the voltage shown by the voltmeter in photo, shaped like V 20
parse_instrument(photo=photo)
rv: V 45
